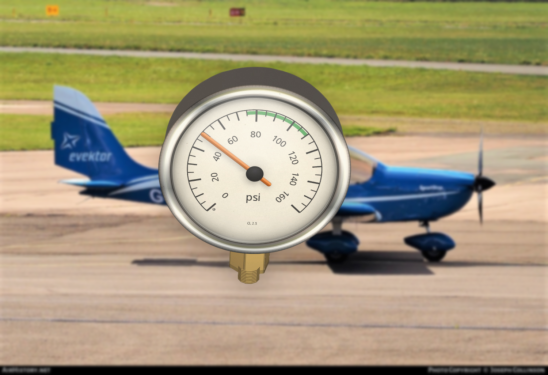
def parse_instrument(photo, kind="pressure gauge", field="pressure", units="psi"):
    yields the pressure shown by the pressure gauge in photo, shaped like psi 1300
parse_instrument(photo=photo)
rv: psi 50
